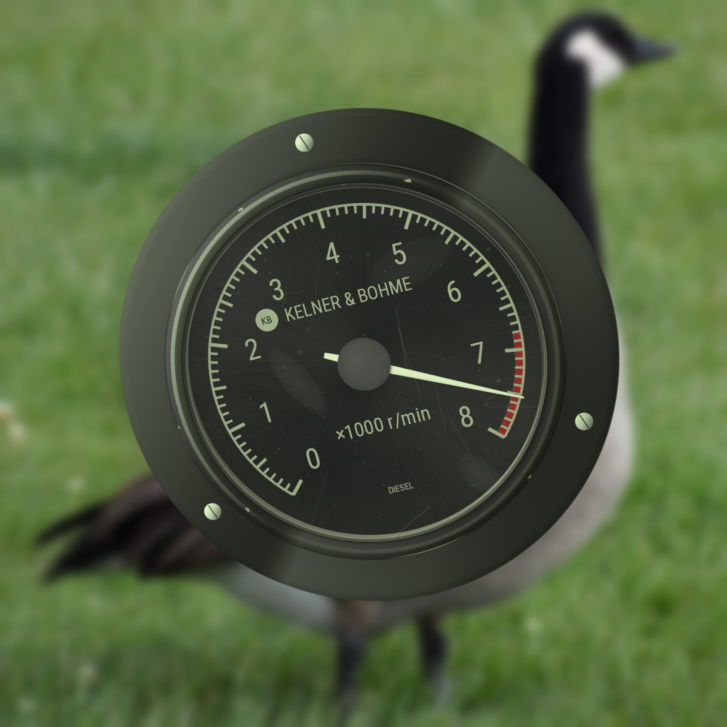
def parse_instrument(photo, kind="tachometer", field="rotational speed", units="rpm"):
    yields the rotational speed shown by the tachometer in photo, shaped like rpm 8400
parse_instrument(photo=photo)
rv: rpm 7500
